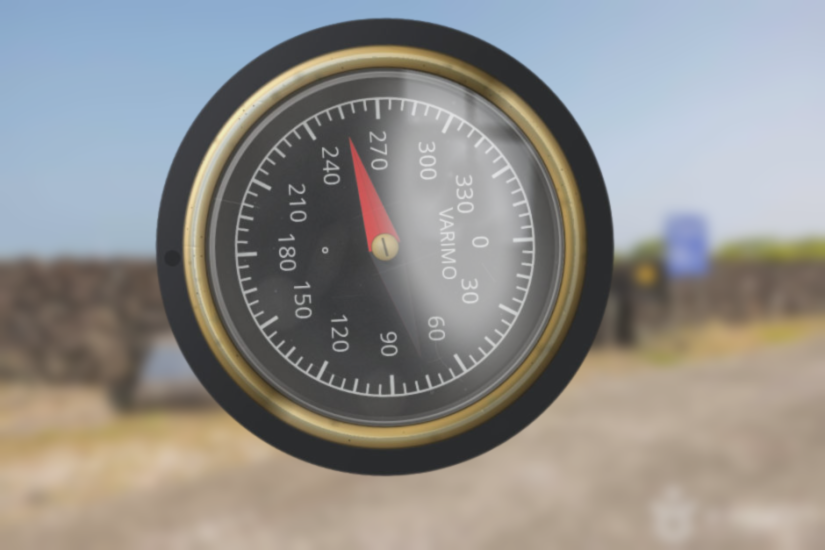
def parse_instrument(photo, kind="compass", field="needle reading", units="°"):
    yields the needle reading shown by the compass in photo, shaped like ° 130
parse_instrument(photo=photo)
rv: ° 255
